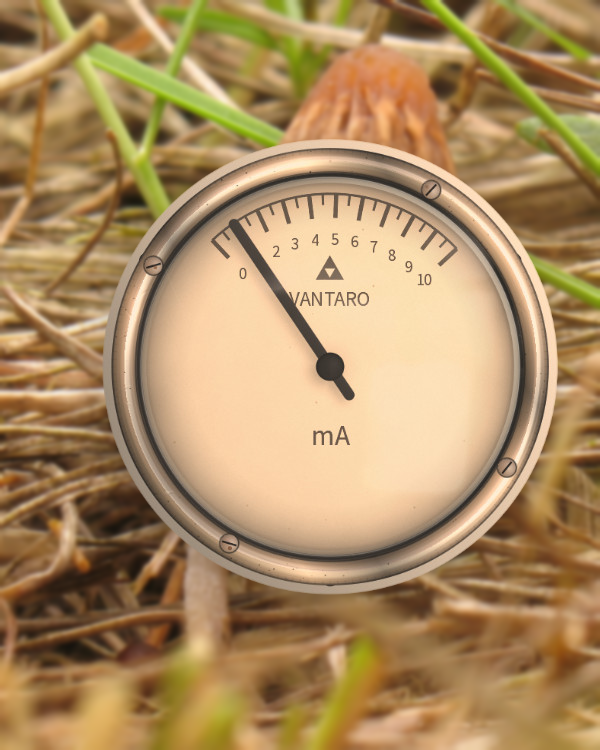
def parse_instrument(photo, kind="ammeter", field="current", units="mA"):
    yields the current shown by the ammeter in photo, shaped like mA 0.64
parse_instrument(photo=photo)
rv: mA 1
